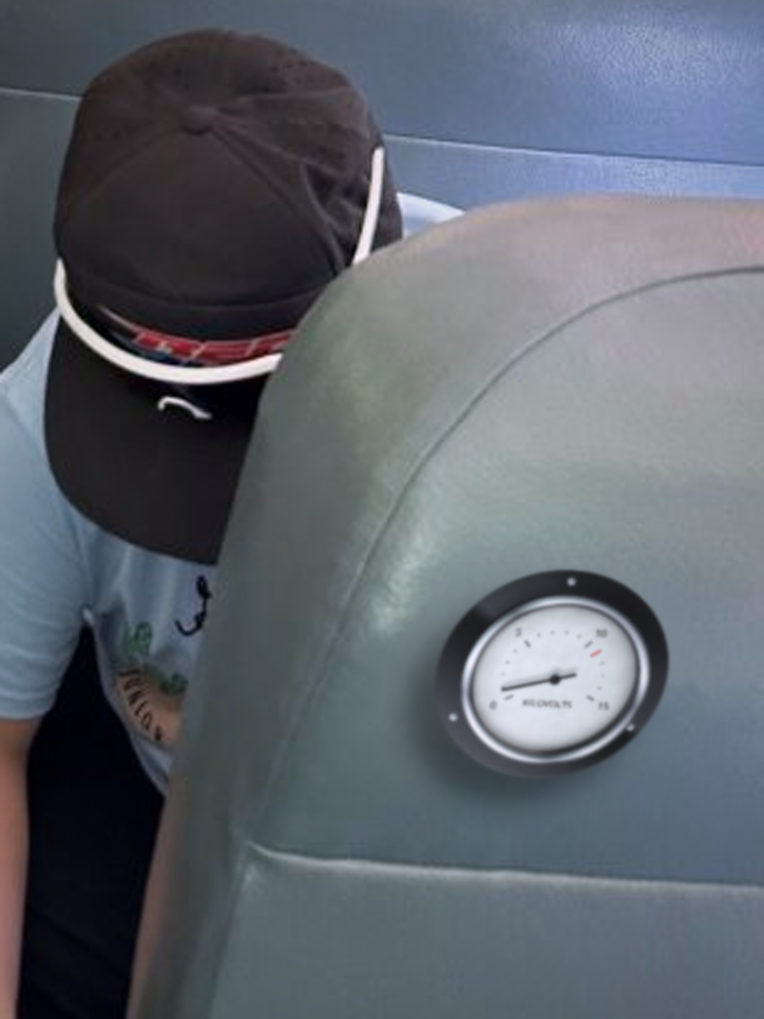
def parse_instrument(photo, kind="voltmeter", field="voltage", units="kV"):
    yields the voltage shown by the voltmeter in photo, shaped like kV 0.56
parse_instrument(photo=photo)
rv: kV 1
